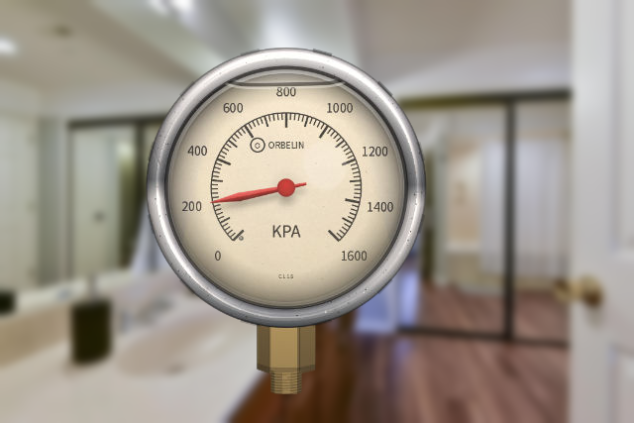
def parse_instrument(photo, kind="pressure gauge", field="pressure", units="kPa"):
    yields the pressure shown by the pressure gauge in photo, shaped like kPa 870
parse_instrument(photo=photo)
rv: kPa 200
